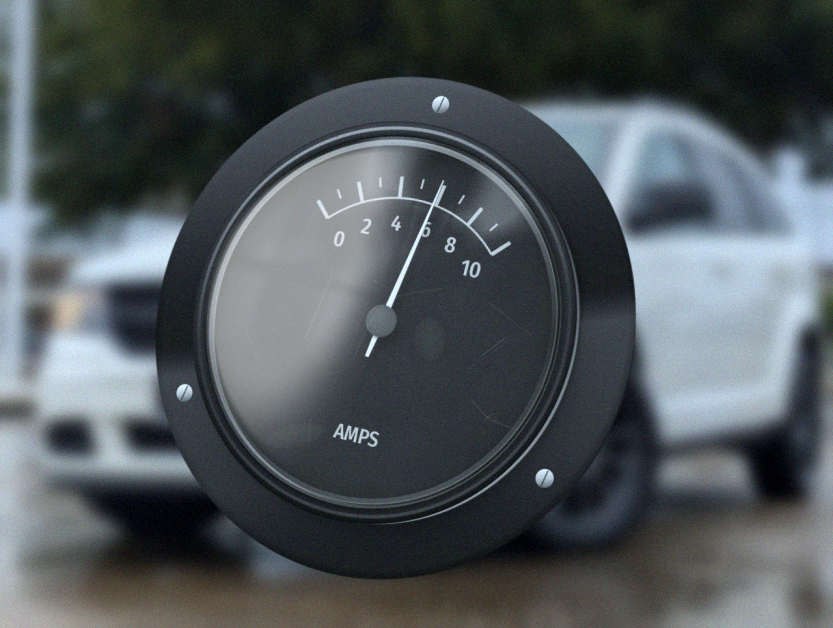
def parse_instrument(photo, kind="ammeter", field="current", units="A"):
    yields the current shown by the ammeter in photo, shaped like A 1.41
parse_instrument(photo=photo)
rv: A 6
